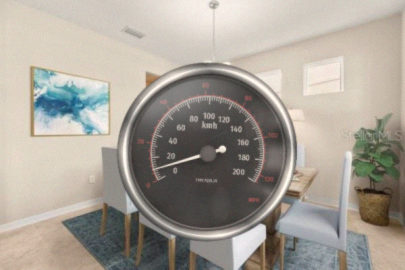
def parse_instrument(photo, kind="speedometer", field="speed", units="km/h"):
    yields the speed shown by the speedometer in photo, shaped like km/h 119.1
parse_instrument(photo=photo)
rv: km/h 10
